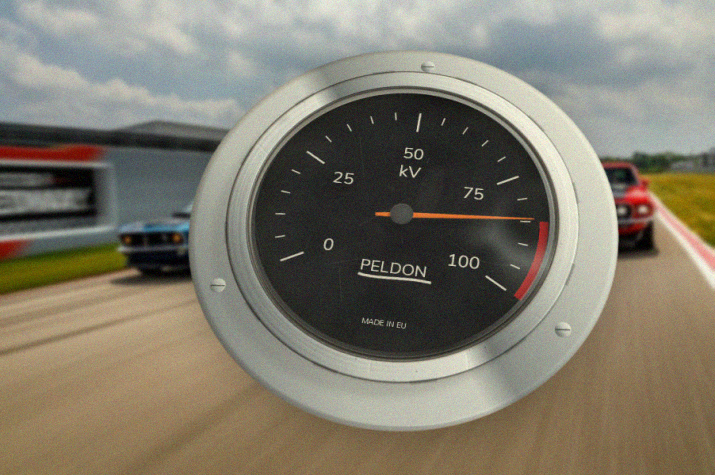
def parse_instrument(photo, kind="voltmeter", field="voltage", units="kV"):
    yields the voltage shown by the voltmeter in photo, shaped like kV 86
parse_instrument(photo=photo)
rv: kV 85
